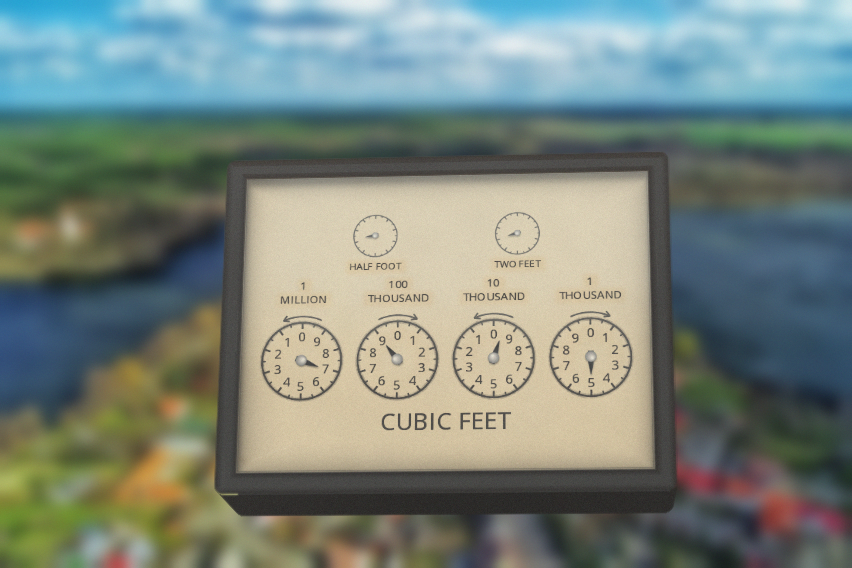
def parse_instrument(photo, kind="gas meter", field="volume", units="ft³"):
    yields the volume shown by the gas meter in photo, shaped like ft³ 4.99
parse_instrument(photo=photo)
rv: ft³ 689500
